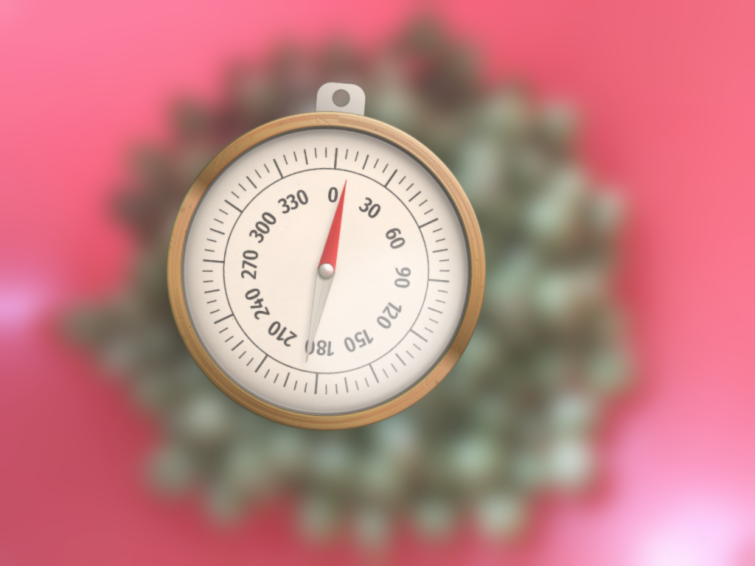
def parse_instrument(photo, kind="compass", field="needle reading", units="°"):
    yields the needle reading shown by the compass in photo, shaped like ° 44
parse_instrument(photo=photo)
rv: ° 7.5
